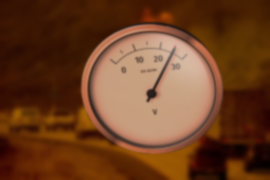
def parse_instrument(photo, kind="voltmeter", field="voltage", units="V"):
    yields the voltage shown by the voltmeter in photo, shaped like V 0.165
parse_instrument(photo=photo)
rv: V 25
